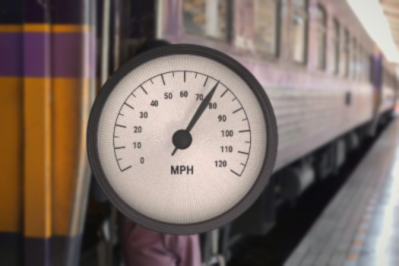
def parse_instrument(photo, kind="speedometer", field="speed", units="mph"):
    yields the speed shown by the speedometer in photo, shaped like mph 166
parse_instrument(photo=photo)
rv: mph 75
